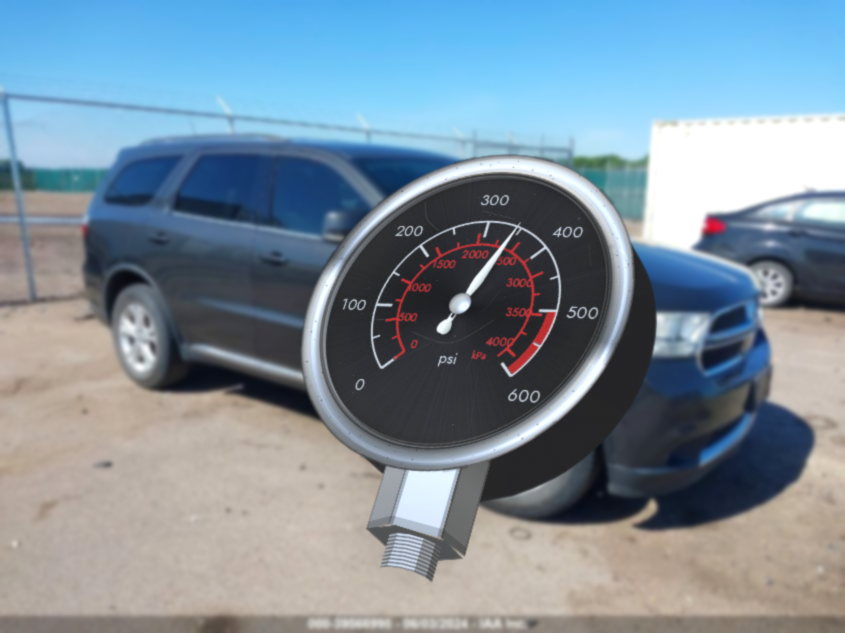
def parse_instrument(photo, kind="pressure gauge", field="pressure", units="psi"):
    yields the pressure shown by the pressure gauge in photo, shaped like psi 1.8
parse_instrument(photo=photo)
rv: psi 350
